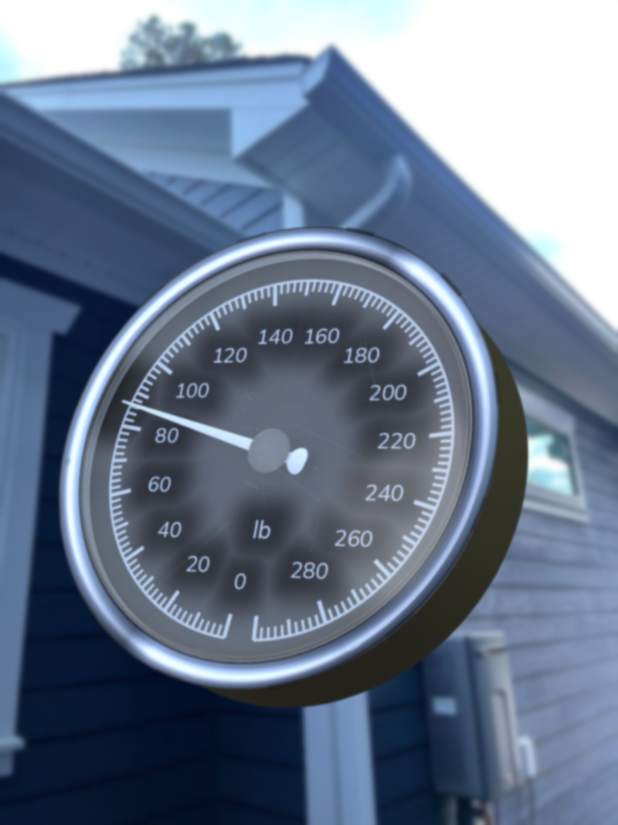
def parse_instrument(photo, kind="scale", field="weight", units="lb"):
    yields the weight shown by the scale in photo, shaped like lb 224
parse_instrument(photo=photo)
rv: lb 86
